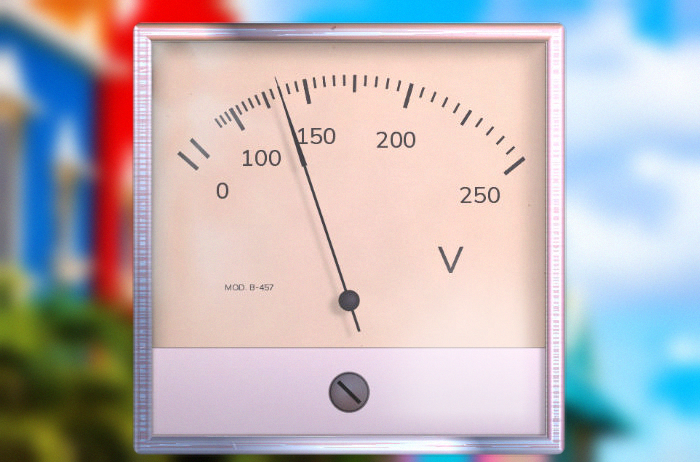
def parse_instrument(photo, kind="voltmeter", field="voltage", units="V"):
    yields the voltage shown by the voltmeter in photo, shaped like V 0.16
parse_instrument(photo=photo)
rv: V 135
